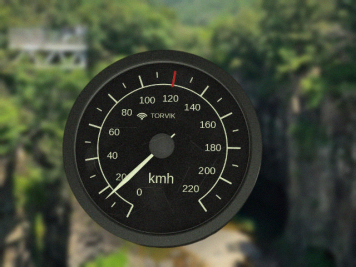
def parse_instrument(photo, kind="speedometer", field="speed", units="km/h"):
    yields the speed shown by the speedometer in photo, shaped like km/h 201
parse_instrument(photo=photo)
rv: km/h 15
